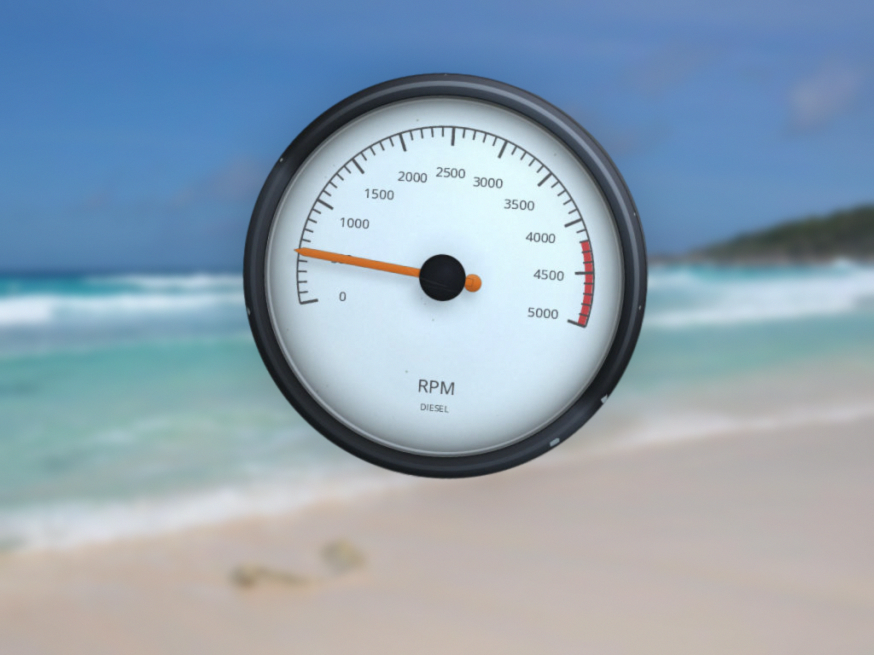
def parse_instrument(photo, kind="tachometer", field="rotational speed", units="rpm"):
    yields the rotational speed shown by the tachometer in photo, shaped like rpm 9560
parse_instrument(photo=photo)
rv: rpm 500
